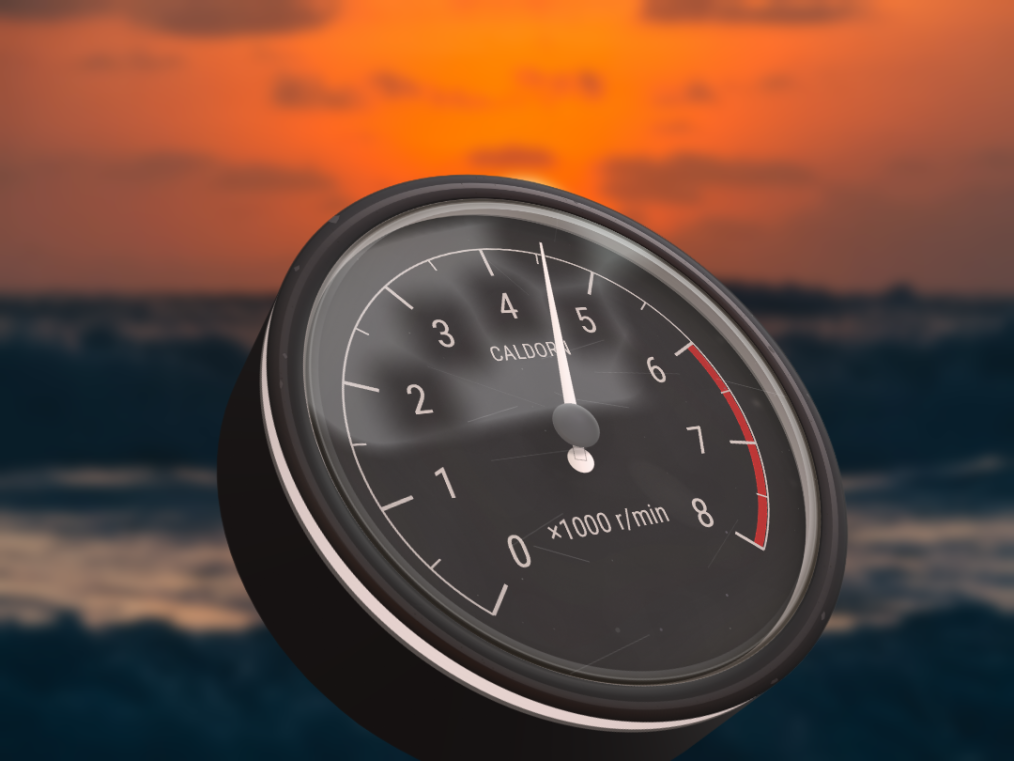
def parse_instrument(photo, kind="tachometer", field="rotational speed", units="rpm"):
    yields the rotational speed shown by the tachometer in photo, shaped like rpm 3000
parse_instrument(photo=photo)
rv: rpm 4500
